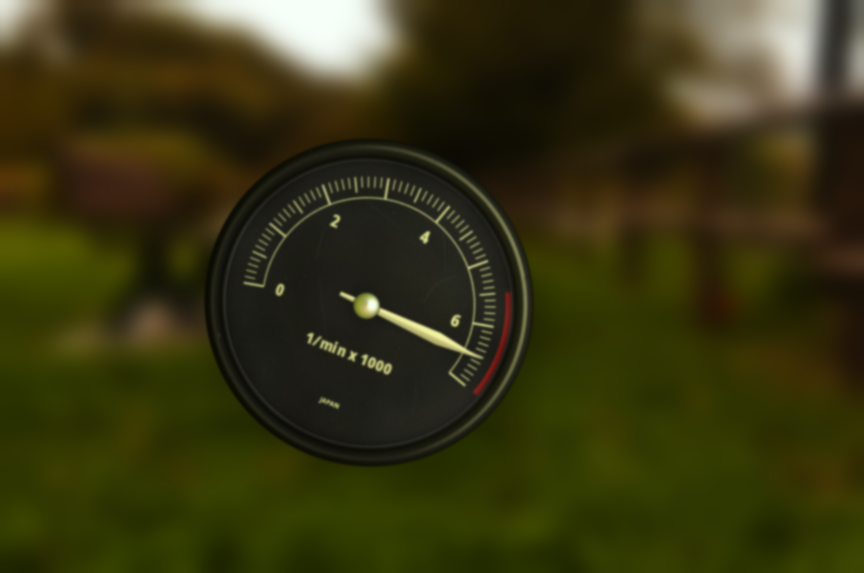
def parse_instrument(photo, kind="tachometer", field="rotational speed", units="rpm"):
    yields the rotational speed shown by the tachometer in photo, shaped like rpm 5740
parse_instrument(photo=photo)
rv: rpm 6500
